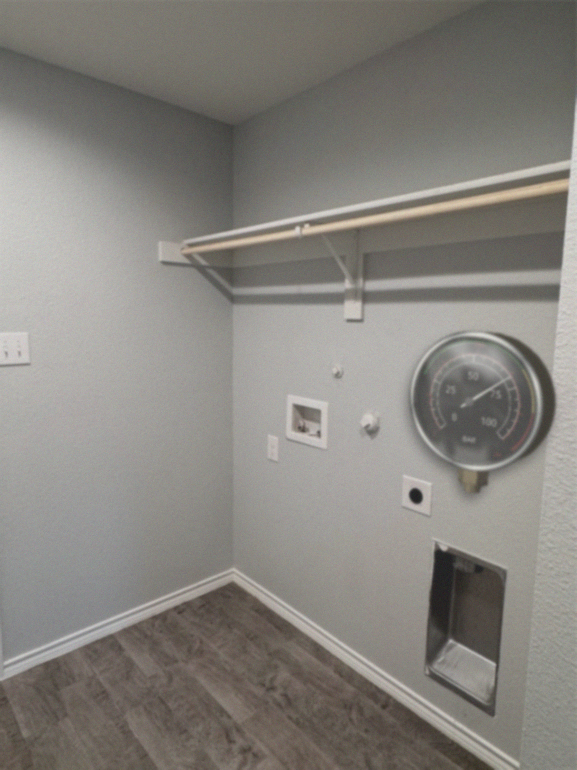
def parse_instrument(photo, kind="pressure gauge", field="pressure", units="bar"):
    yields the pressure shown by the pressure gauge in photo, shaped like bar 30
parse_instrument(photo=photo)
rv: bar 70
